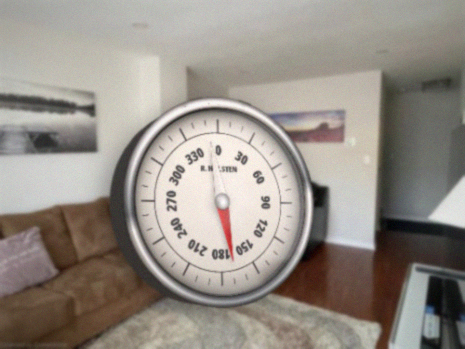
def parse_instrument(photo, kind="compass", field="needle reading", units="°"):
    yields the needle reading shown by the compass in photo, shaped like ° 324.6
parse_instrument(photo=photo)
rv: ° 170
